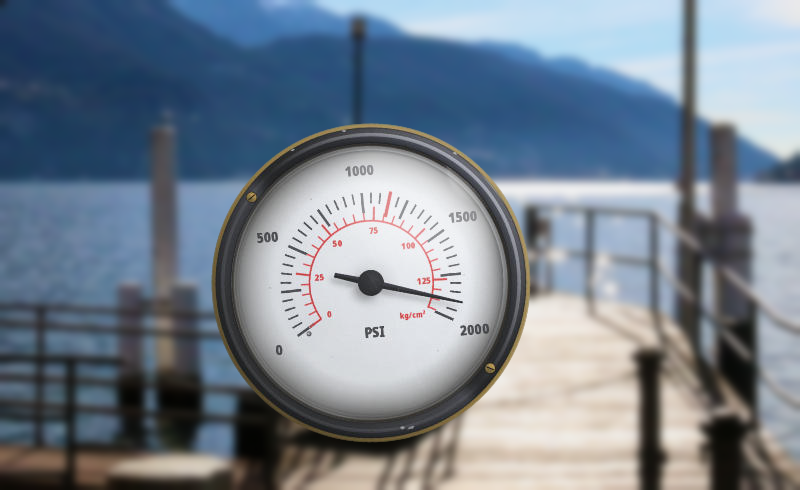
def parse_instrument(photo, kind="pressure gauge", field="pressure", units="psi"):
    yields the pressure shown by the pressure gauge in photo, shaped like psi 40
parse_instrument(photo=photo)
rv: psi 1900
